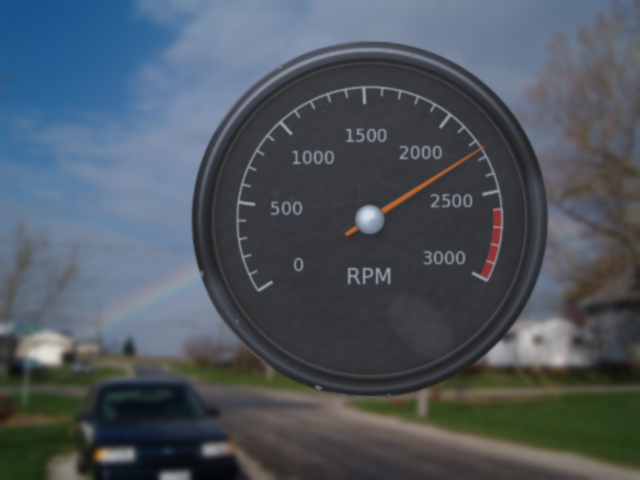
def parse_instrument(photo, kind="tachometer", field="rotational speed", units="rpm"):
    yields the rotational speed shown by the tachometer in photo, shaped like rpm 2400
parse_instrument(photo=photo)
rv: rpm 2250
